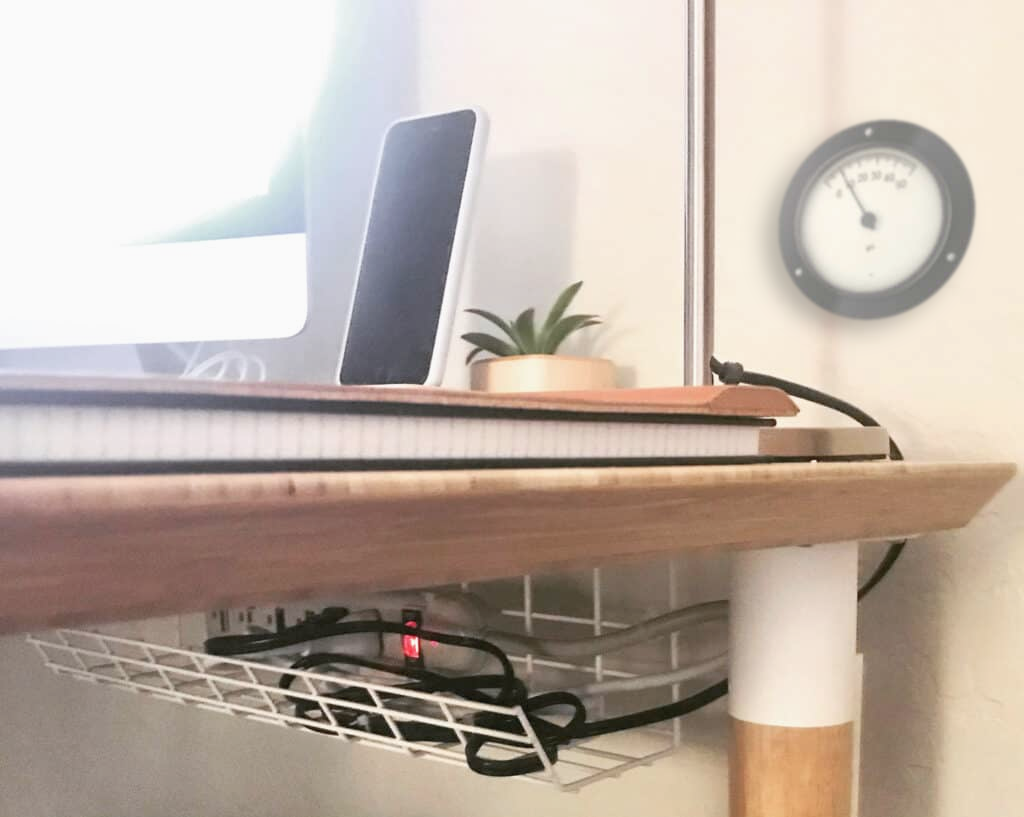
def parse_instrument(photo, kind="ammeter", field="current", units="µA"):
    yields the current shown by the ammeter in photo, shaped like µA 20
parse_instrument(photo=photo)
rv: µA 10
